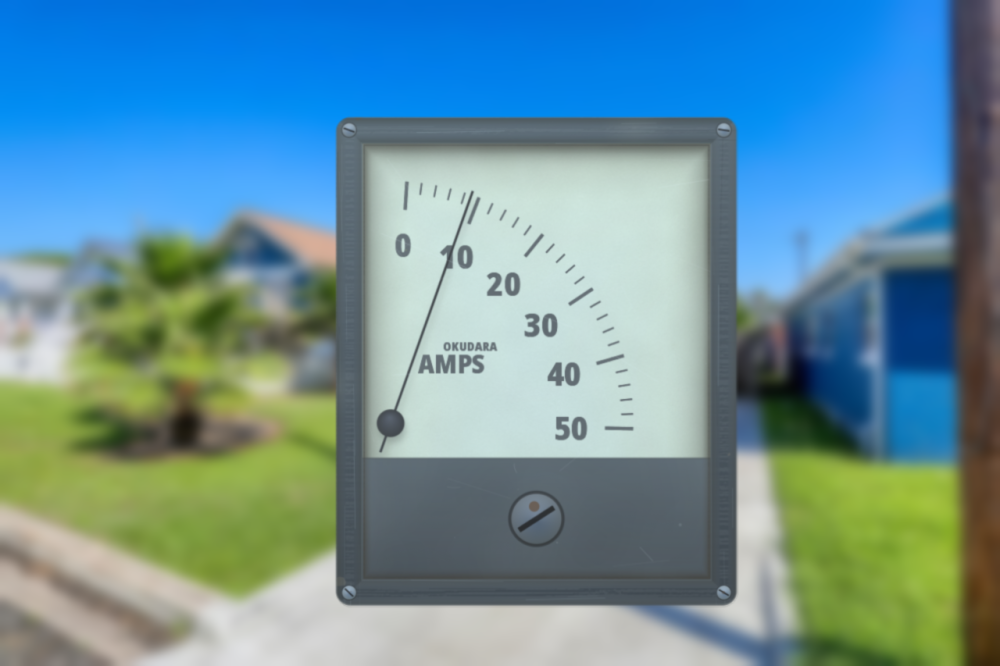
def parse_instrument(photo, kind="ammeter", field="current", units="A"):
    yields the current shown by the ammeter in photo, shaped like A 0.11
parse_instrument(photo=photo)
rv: A 9
